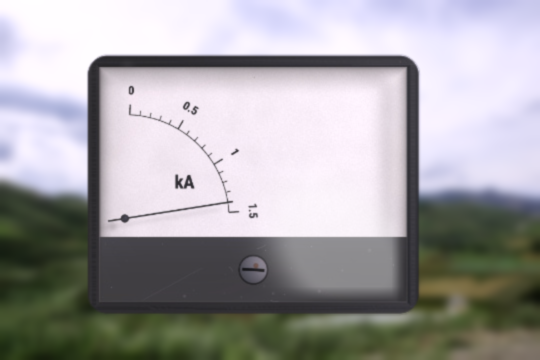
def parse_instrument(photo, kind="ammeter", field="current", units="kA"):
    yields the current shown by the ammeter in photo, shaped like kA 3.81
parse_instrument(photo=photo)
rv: kA 1.4
